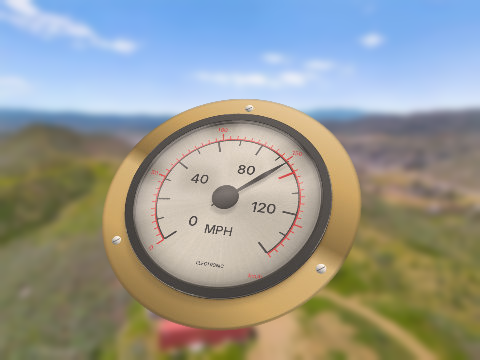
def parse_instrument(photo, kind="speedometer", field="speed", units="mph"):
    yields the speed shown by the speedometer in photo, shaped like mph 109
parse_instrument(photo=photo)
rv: mph 95
